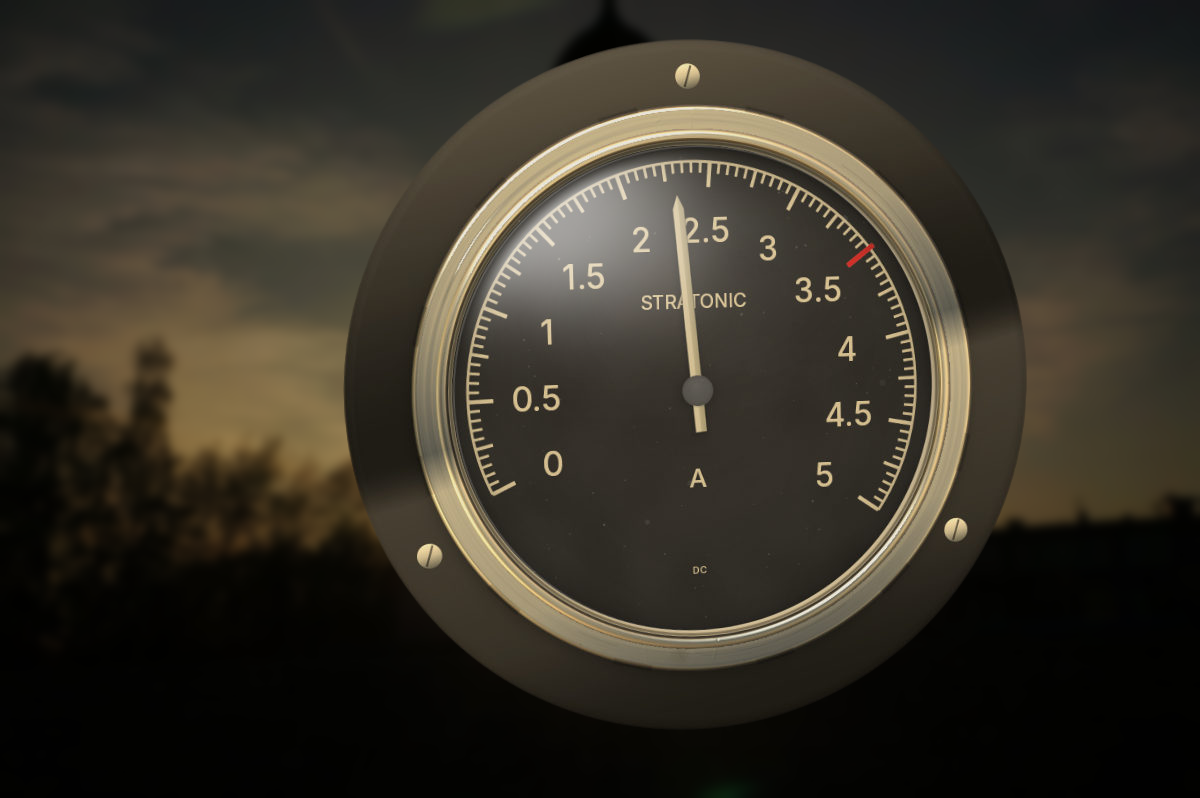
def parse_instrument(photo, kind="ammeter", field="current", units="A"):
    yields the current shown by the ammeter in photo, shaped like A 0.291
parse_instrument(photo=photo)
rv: A 2.3
